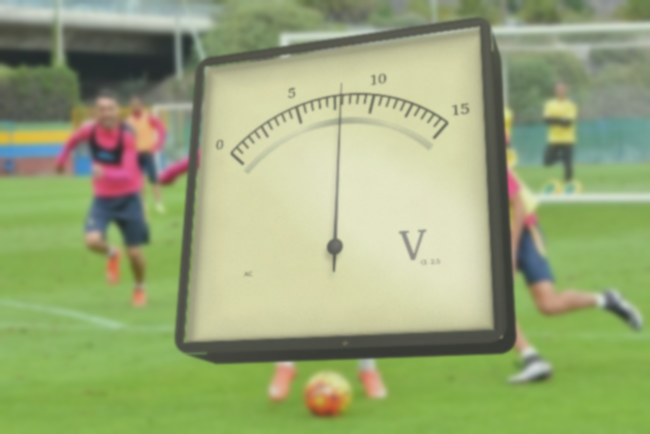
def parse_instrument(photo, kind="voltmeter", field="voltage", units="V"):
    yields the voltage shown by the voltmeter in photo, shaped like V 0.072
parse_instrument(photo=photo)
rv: V 8
